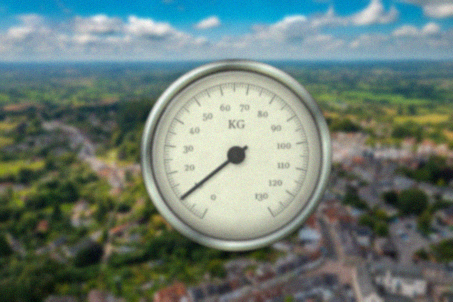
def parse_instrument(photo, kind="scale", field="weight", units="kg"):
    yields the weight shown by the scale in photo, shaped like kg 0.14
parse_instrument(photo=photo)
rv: kg 10
